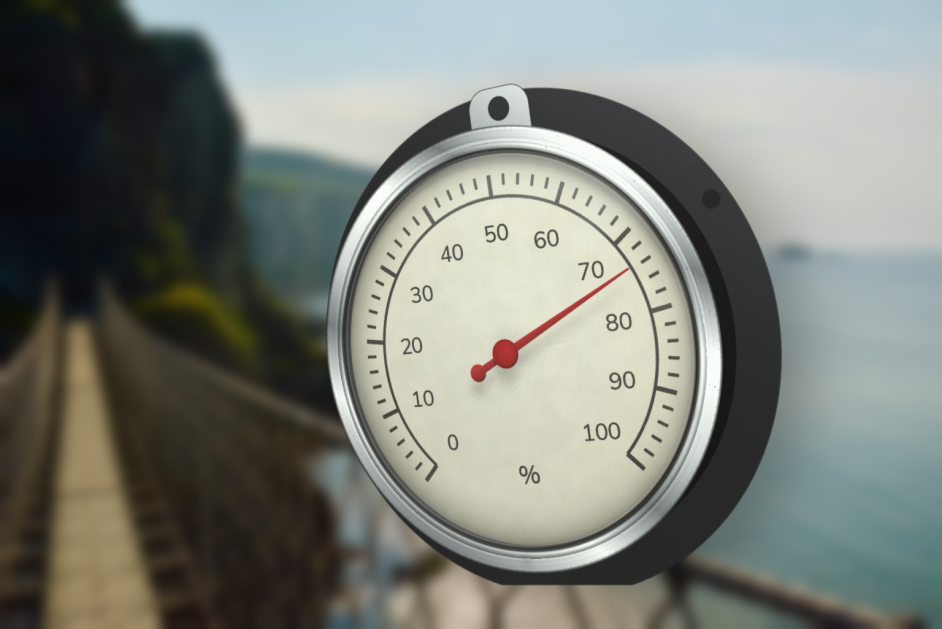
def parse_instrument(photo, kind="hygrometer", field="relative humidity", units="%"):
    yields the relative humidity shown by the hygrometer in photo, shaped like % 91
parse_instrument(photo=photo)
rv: % 74
